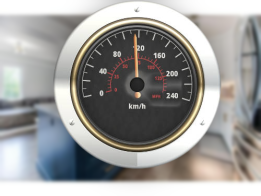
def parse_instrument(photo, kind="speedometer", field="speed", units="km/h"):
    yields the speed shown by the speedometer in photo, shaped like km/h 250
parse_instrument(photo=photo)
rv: km/h 115
